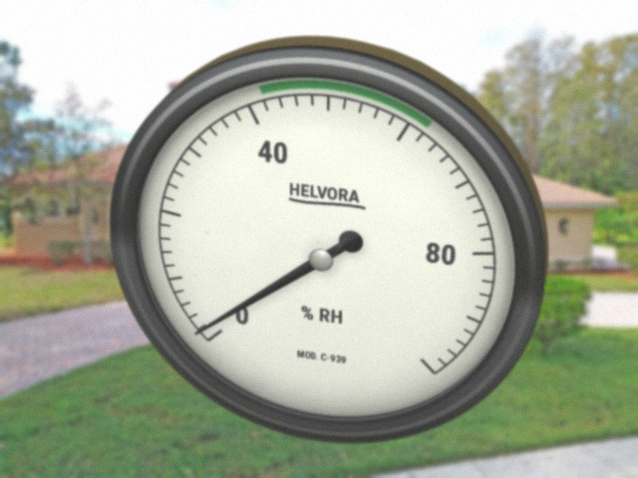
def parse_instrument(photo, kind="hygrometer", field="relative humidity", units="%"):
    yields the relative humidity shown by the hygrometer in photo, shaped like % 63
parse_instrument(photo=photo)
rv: % 2
